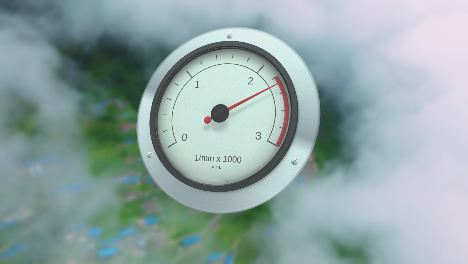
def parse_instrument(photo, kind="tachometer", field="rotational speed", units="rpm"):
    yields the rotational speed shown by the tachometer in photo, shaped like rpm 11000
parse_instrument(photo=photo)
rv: rpm 2300
